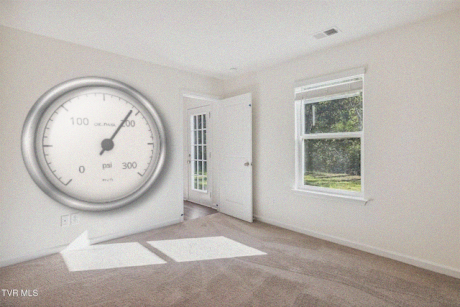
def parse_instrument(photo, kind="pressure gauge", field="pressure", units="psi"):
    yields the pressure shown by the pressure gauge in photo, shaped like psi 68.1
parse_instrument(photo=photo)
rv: psi 190
